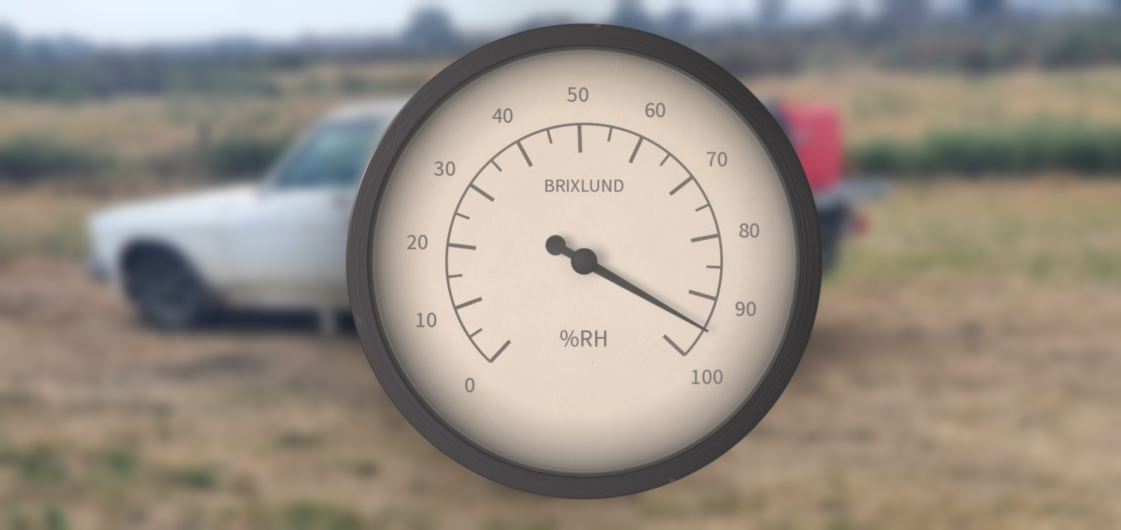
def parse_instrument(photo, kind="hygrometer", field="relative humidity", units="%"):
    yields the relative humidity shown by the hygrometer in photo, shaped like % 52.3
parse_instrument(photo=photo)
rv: % 95
